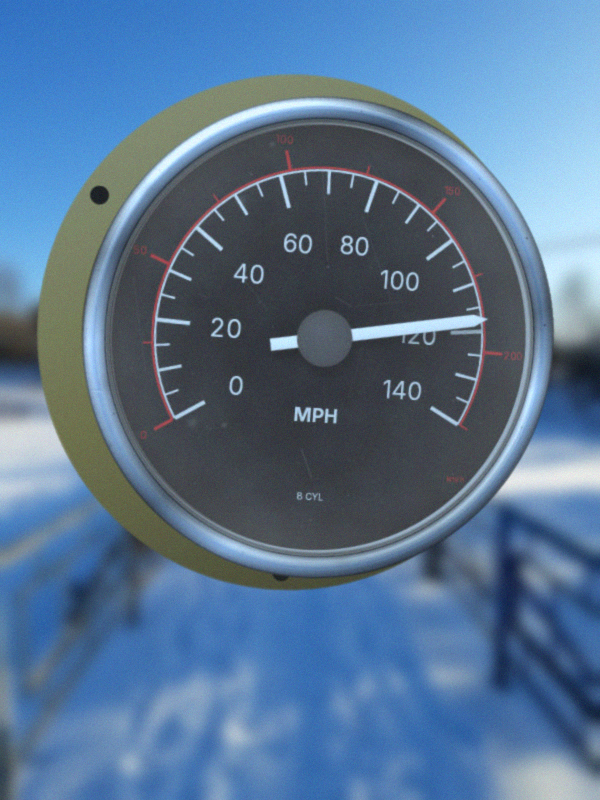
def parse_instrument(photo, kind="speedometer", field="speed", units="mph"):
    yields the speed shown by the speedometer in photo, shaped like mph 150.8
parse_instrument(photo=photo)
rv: mph 117.5
